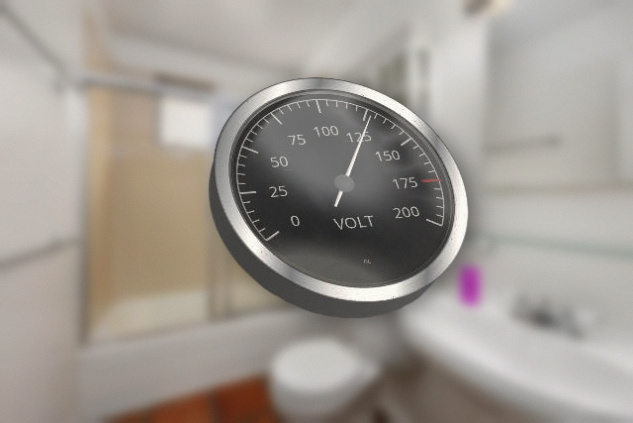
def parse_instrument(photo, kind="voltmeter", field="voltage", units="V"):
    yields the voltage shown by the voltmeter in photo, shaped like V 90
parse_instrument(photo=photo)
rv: V 127.5
